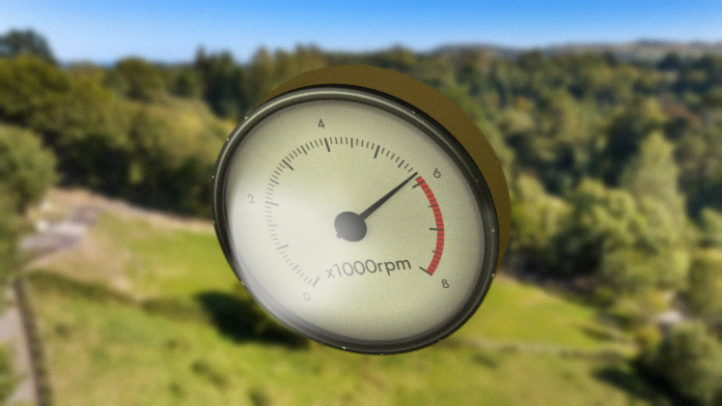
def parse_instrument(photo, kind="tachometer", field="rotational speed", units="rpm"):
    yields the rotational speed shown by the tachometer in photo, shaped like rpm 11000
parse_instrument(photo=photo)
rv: rpm 5800
